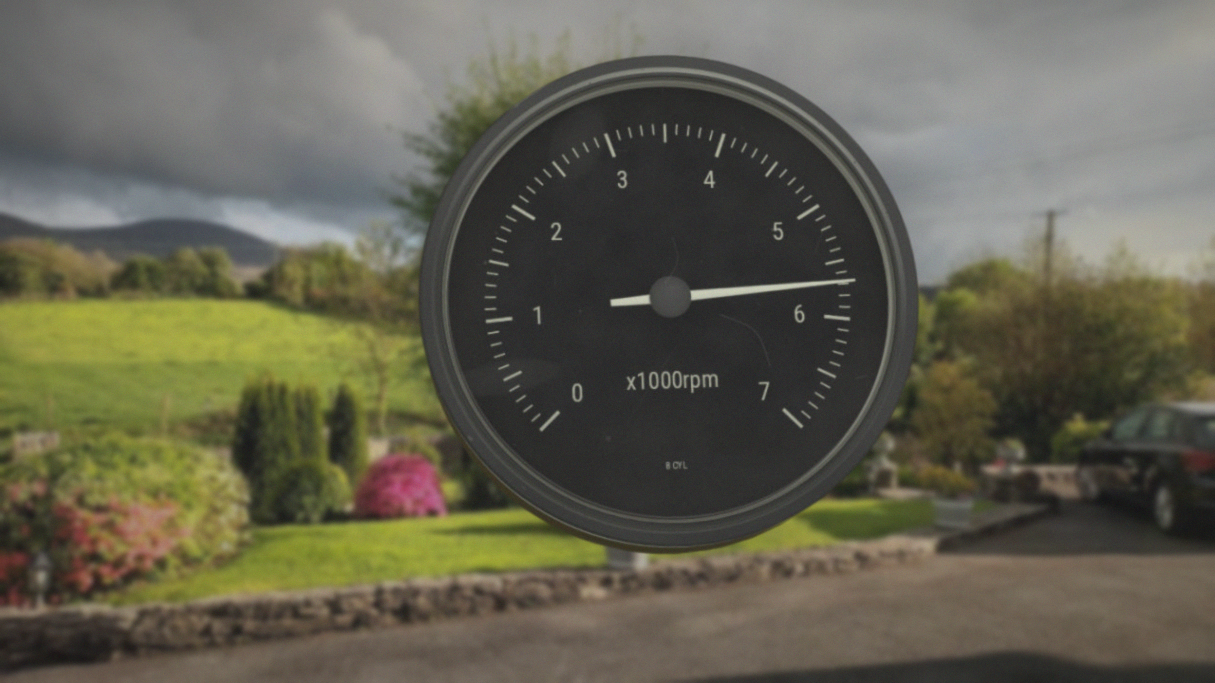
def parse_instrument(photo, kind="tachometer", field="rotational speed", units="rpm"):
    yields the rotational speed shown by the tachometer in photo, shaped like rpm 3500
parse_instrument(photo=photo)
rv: rpm 5700
